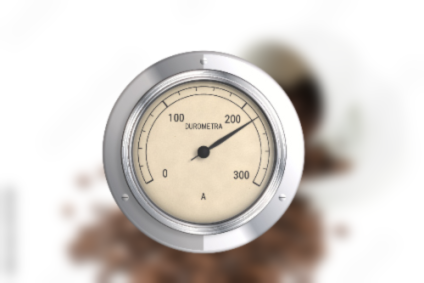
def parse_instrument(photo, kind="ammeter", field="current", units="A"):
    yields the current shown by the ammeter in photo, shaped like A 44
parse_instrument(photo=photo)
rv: A 220
